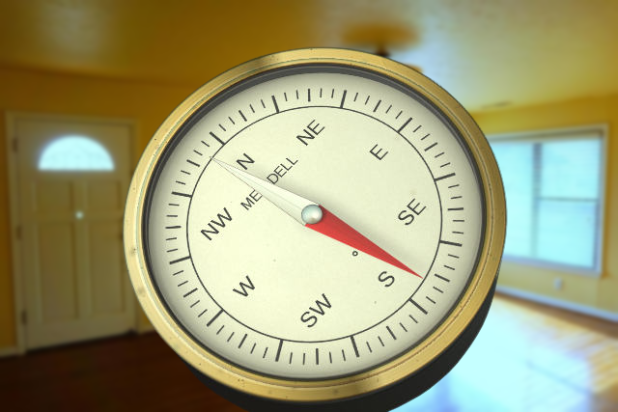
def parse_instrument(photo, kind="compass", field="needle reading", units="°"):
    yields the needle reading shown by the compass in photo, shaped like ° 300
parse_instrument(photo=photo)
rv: ° 170
